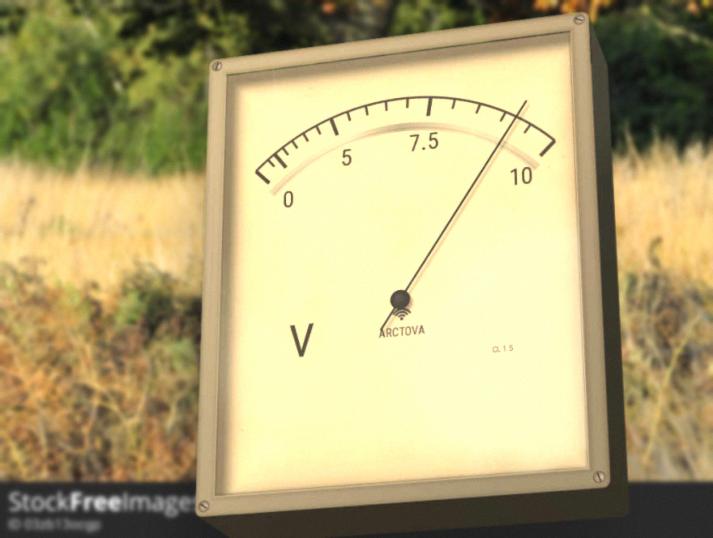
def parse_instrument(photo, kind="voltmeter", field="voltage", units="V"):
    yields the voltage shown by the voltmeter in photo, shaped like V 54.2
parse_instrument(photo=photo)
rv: V 9.25
